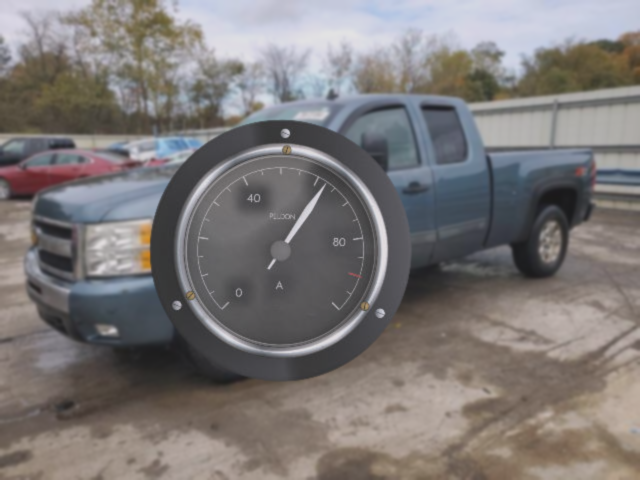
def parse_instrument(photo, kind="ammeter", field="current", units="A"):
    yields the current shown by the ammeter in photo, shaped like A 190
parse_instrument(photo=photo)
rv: A 62.5
